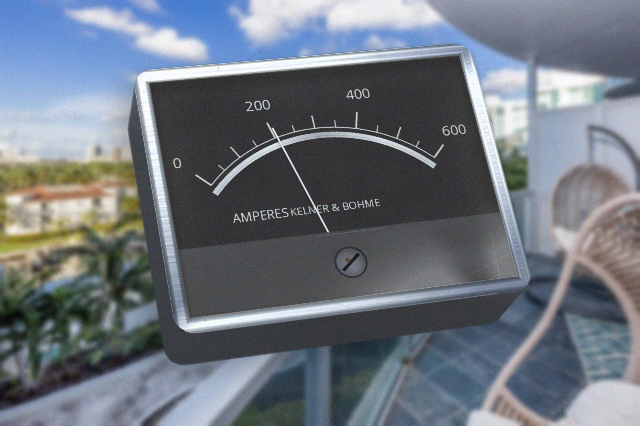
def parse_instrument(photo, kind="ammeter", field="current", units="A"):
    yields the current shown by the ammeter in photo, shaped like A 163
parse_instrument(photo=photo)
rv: A 200
